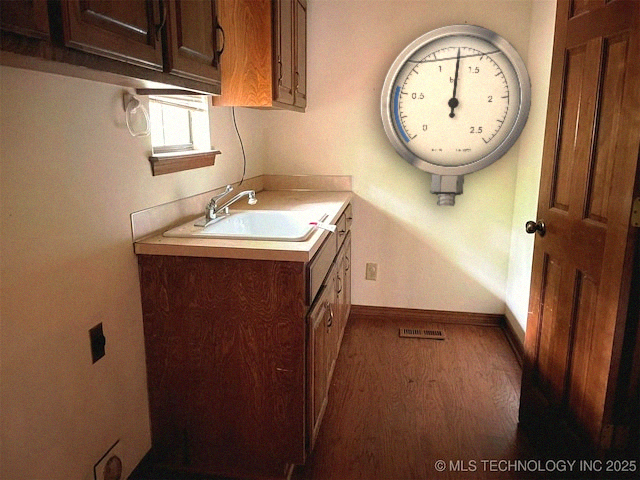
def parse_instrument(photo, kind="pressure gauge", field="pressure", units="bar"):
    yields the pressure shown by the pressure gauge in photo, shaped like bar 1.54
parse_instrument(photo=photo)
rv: bar 1.25
